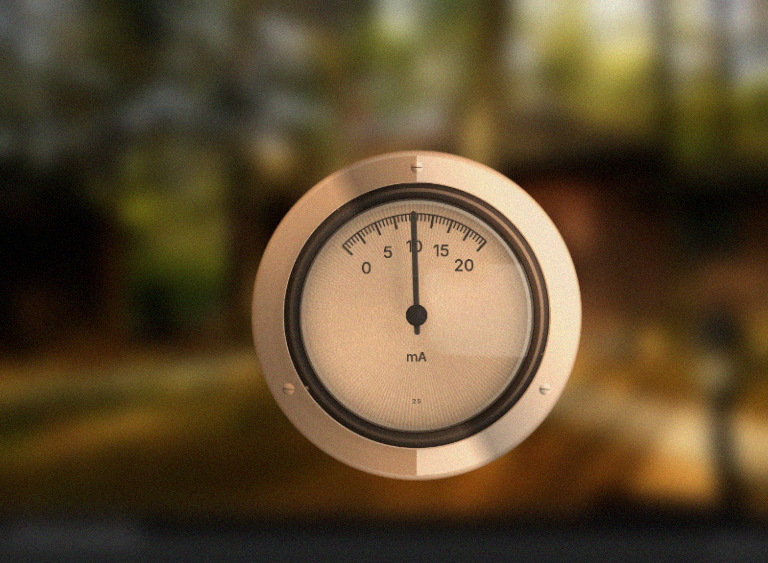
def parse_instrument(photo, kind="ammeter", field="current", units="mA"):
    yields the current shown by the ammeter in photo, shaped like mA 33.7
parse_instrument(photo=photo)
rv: mA 10
